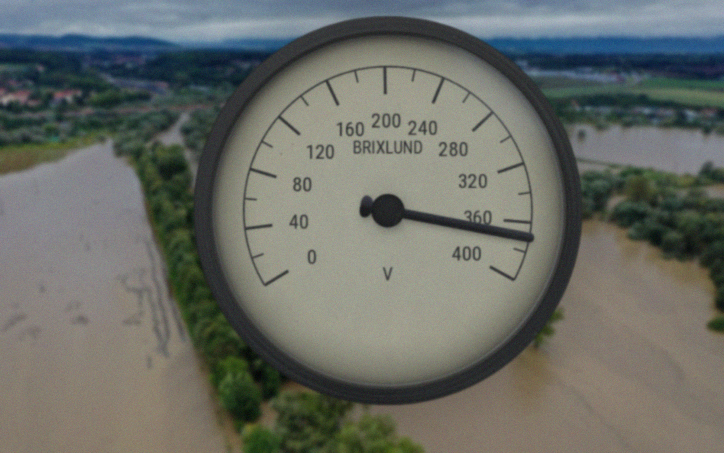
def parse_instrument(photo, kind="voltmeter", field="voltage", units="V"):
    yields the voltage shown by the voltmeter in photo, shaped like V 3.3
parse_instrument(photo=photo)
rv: V 370
